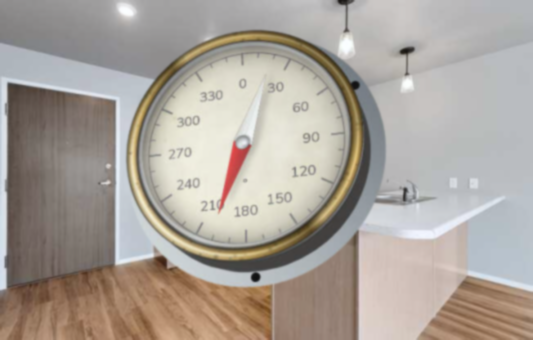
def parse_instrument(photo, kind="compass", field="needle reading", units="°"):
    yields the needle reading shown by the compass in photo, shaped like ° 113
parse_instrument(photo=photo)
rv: ° 200
